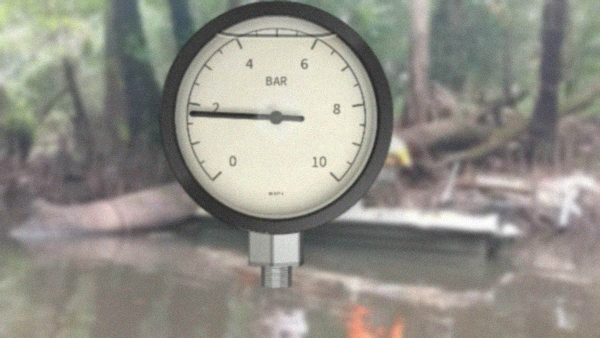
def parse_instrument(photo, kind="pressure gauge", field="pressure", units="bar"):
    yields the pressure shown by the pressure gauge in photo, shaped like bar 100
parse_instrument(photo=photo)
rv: bar 1.75
